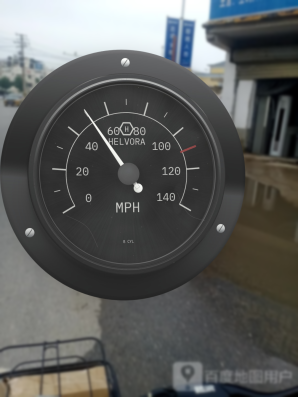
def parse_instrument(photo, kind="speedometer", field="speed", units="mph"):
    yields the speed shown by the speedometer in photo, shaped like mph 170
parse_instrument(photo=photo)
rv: mph 50
